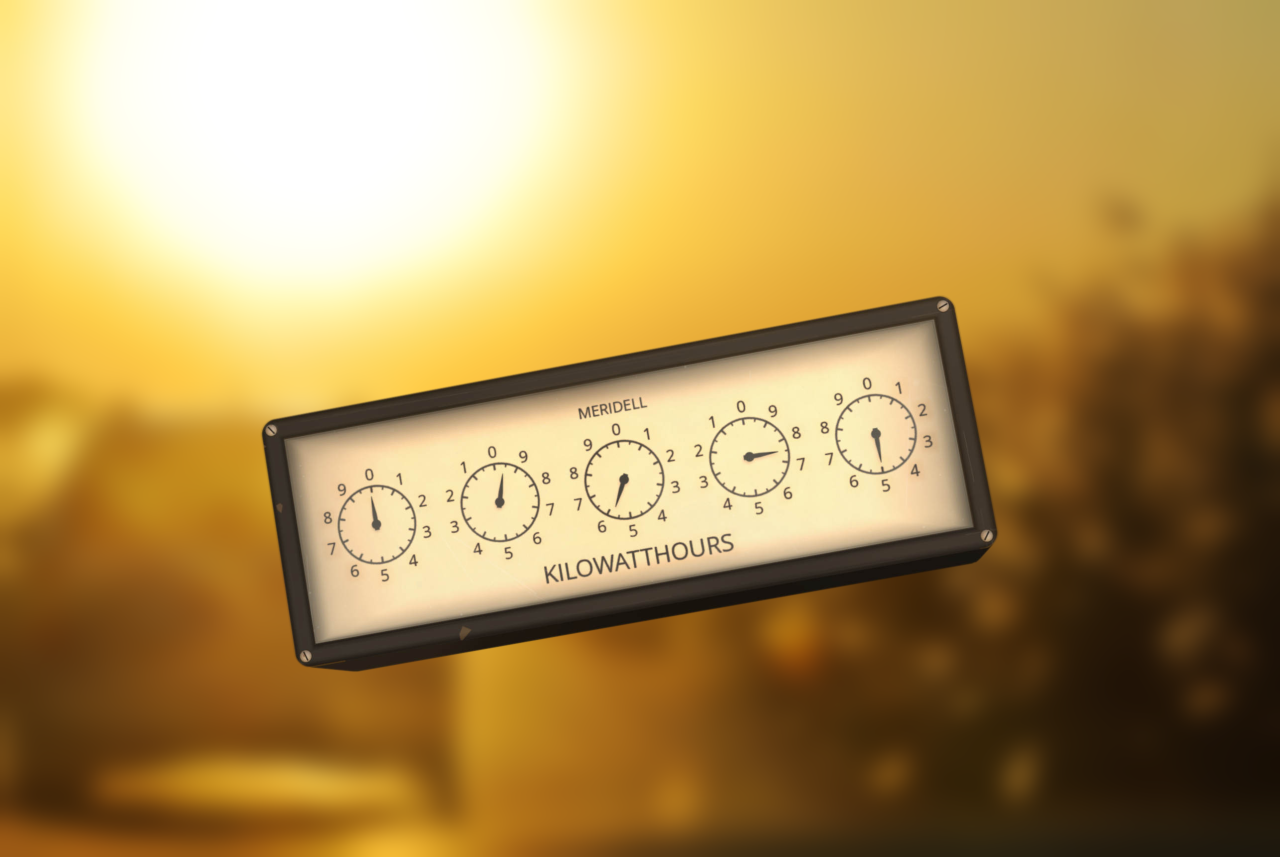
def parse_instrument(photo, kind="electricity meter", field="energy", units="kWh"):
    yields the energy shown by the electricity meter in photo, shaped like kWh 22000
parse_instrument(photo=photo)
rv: kWh 99575
